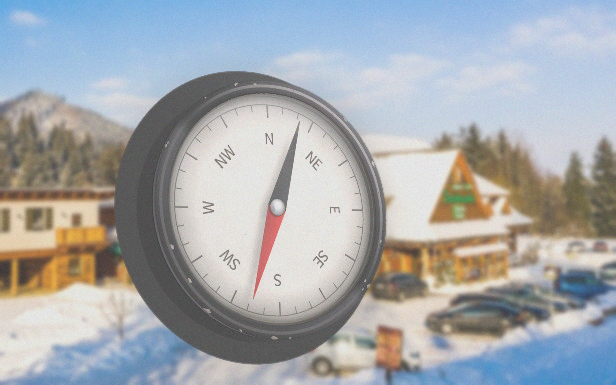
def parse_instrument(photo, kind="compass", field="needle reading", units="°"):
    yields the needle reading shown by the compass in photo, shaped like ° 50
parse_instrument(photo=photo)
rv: ° 200
